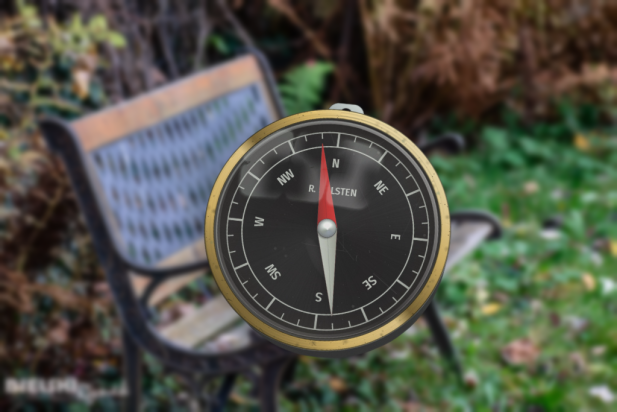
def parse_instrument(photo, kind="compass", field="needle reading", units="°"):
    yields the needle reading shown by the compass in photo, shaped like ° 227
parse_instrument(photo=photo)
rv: ° 350
